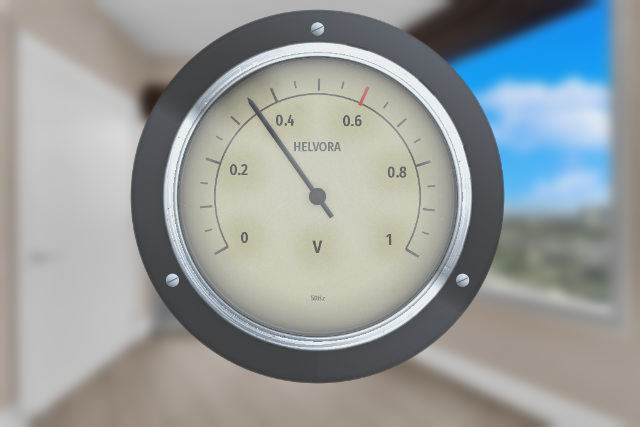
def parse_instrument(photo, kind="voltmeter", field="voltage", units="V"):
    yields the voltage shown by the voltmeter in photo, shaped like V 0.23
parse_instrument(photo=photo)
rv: V 0.35
